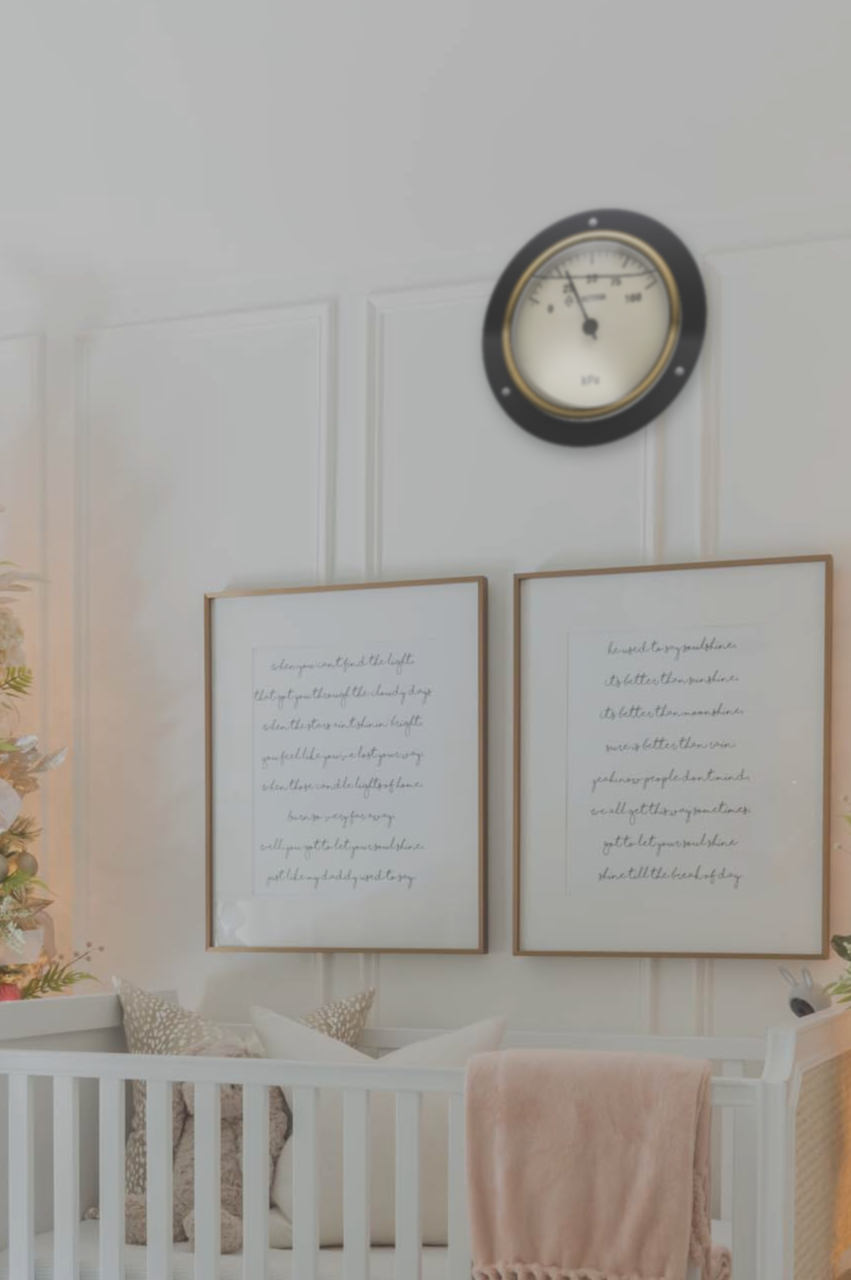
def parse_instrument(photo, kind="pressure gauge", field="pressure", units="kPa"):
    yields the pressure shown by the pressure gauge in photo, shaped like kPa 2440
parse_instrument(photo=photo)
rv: kPa 30
